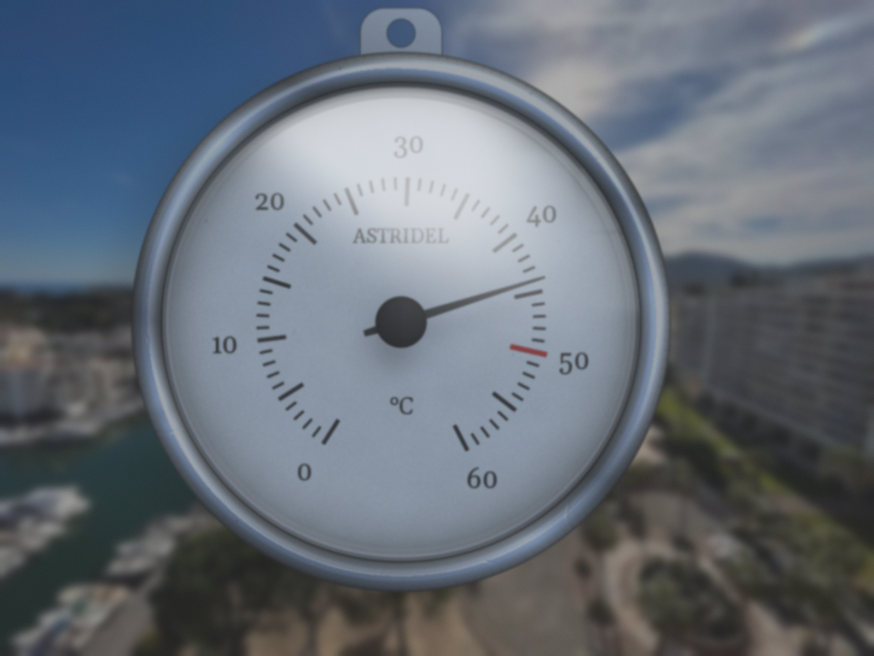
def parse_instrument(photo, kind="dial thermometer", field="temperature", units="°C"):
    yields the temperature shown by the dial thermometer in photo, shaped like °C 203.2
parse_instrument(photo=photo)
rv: °C 44
